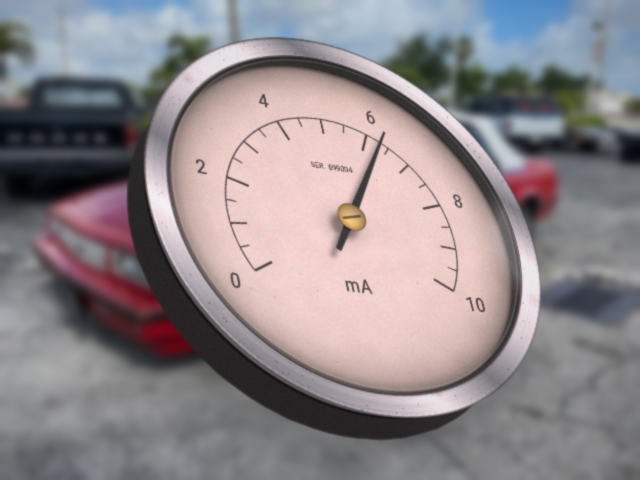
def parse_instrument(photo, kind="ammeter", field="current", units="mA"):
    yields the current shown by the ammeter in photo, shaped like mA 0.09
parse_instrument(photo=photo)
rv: mA 6.25
